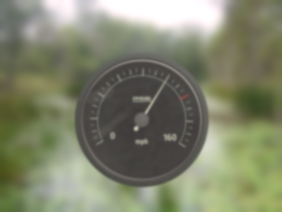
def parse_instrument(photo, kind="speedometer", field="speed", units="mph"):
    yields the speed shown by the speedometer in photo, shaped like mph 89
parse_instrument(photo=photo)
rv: mph 100
